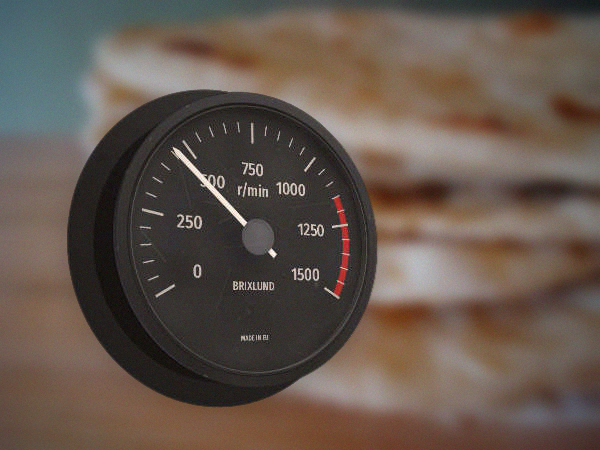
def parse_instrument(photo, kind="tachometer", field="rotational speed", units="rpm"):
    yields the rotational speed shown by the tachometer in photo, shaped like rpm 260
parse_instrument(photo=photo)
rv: rpm 450
